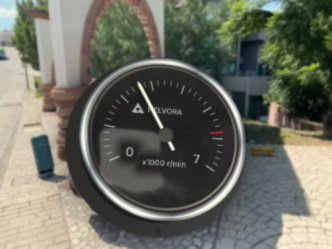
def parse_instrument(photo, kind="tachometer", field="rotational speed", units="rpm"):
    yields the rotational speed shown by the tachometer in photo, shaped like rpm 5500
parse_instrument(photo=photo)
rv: rpm 2600
